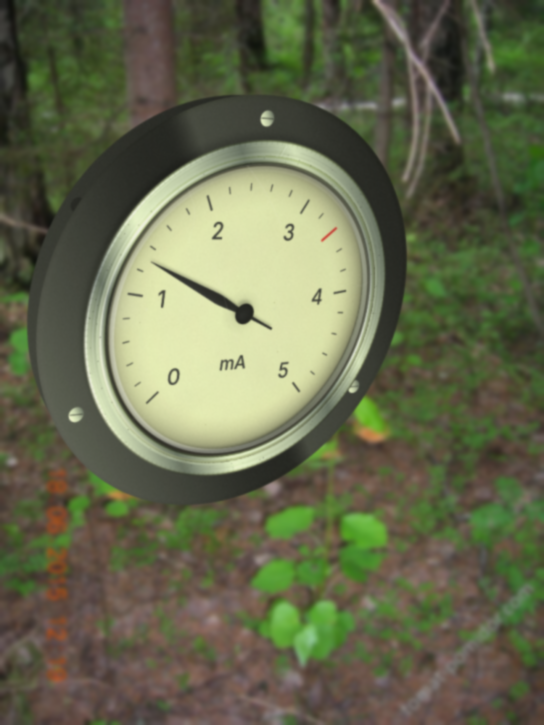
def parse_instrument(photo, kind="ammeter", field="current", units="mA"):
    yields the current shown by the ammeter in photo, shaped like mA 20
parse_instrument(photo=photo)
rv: mA 1.3
